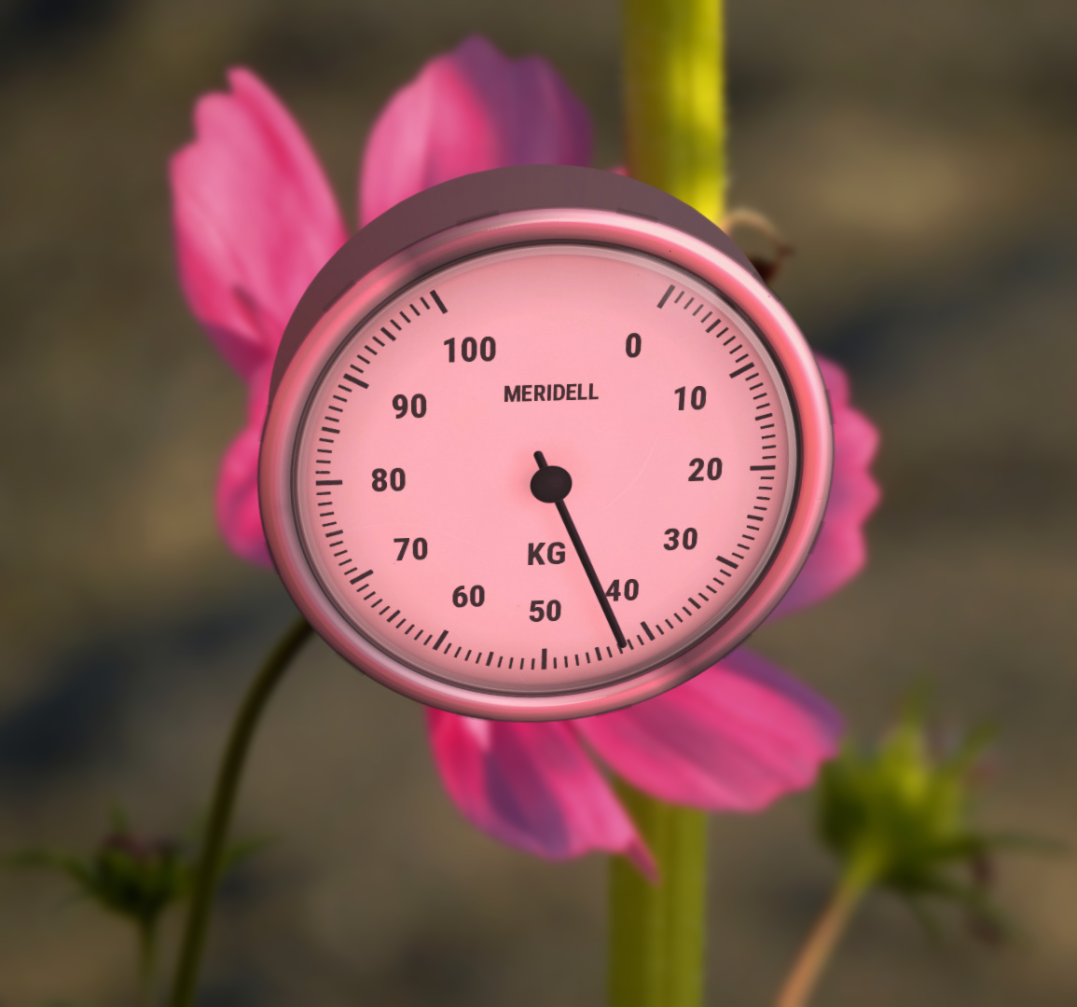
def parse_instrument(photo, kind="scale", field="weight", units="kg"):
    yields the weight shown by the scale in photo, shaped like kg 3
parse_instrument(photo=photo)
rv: kg 42.5
